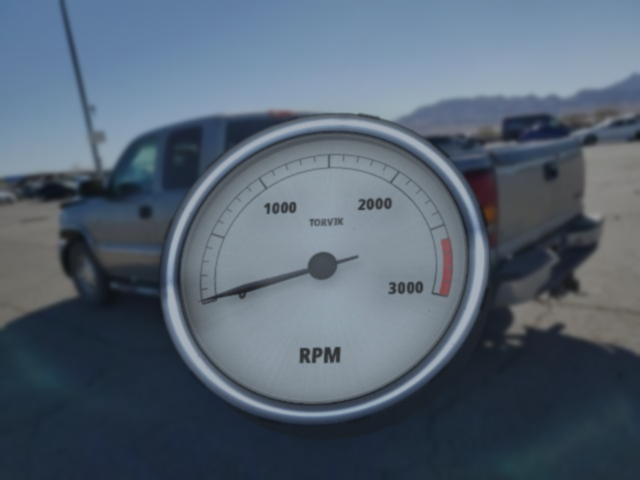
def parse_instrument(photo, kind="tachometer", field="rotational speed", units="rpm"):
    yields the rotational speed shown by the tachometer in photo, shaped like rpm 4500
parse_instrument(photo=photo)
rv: rpm 0
